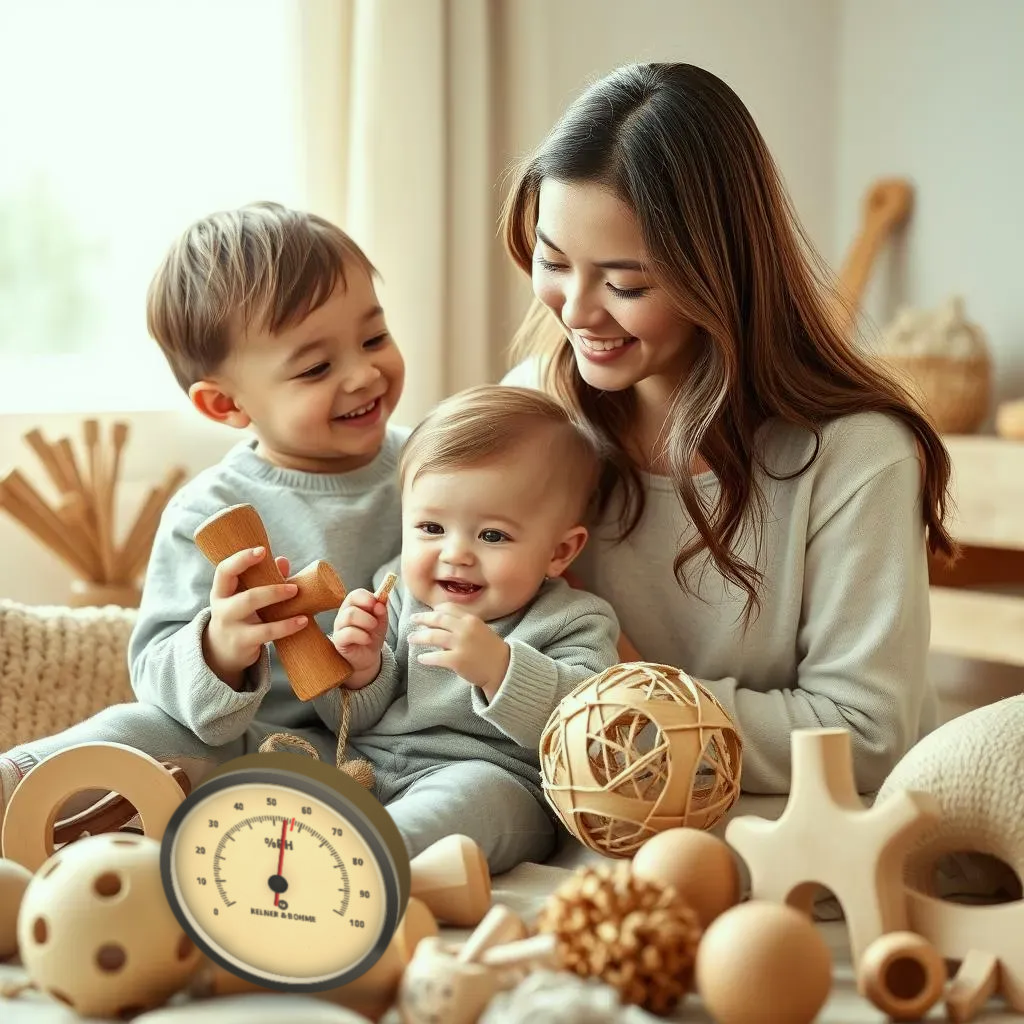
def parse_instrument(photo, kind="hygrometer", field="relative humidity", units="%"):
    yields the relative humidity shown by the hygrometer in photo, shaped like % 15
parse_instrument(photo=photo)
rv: % 55
